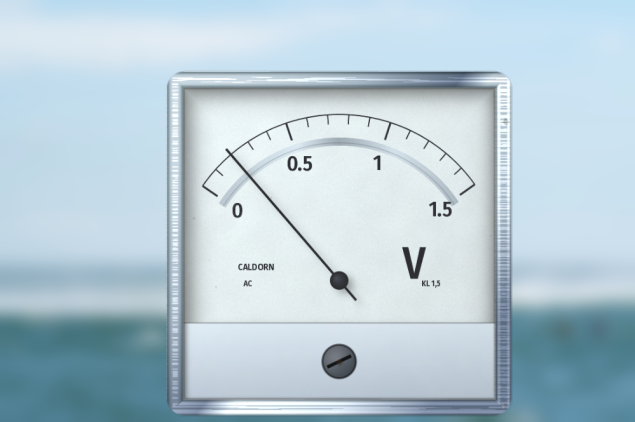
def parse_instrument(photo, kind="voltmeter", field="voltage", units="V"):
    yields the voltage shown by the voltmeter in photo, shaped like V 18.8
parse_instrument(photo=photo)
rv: V 0.2
